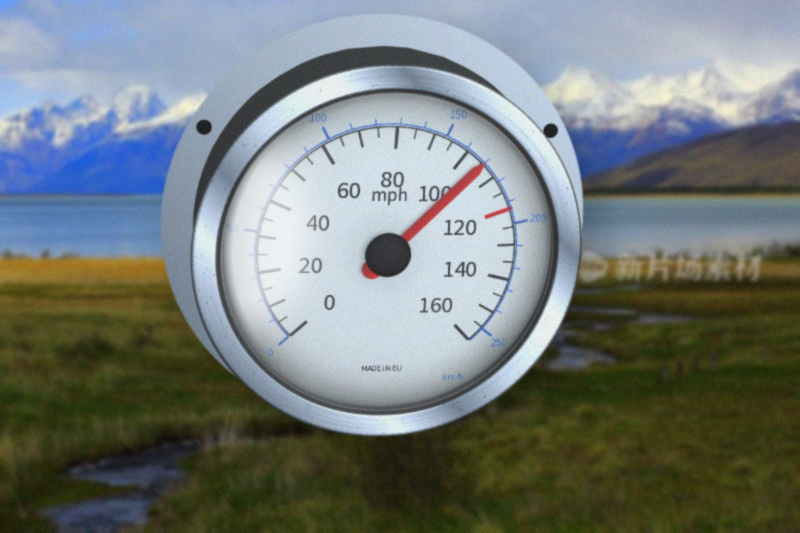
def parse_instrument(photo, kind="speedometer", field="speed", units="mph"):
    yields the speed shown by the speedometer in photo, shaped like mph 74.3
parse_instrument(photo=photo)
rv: mph 105
